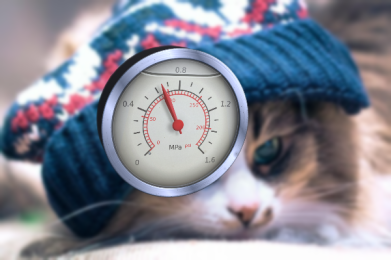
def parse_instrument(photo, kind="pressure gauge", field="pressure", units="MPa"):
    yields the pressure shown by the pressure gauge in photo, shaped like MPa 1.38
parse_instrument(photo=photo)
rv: MPa 0.65
